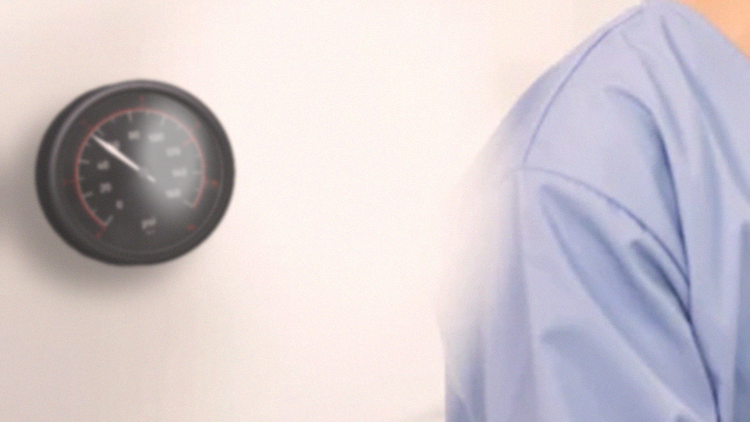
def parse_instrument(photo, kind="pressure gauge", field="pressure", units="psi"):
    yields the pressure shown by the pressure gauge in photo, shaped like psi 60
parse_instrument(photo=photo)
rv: psi 55
